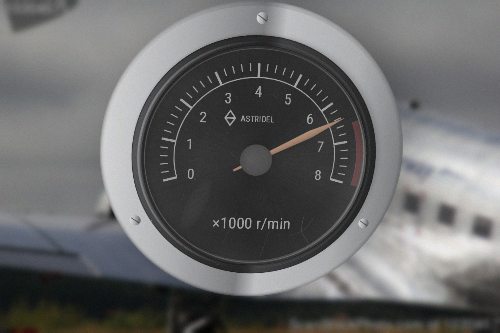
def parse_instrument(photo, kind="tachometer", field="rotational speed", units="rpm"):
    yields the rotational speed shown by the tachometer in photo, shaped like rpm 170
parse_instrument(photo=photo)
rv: rpm 6400
